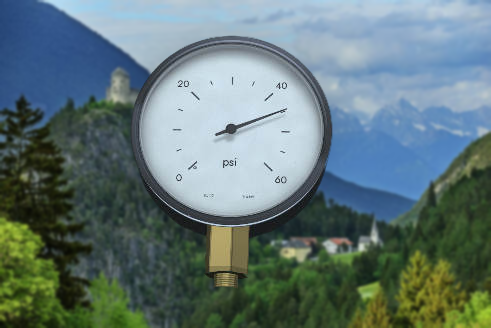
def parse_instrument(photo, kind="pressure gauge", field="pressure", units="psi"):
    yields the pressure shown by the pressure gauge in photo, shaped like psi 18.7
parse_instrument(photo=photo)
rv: psi 45
